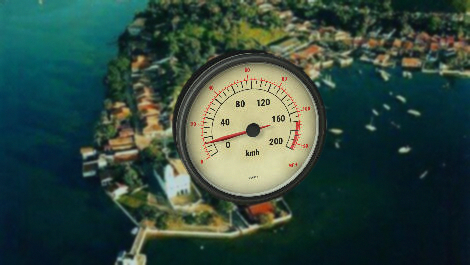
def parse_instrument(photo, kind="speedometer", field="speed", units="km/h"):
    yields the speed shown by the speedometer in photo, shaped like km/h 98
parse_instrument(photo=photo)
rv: km/h 15
